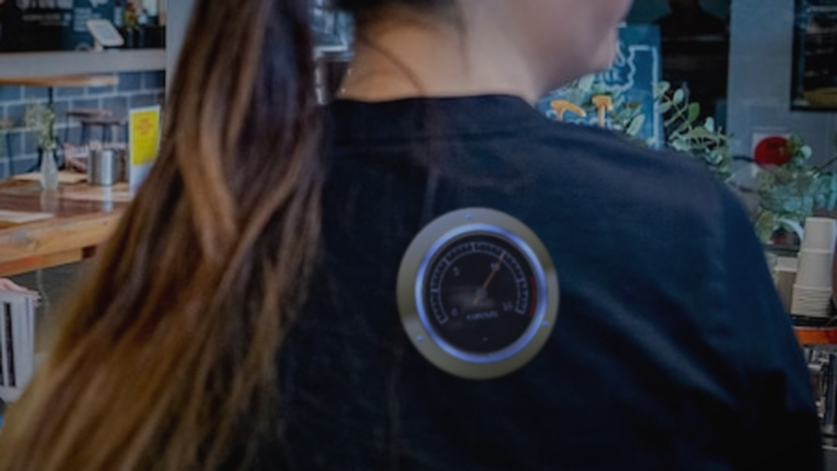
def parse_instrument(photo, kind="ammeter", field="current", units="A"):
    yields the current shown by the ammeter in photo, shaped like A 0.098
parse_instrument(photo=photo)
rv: A 10
